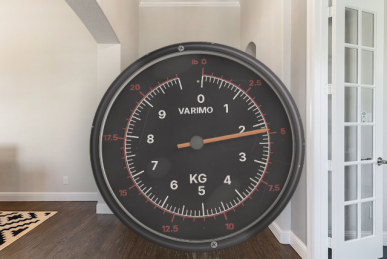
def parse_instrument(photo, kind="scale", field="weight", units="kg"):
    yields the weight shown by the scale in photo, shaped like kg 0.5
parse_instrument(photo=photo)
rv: kg 2.2
